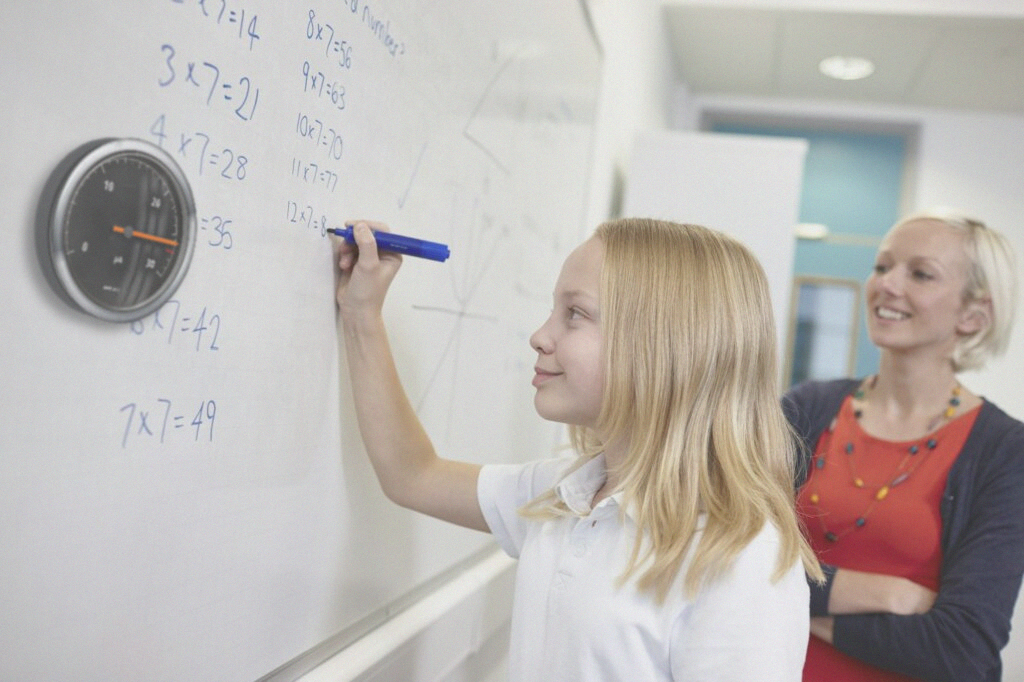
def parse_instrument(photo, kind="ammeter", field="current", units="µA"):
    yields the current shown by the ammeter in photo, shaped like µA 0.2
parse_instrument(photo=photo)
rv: µA 26
